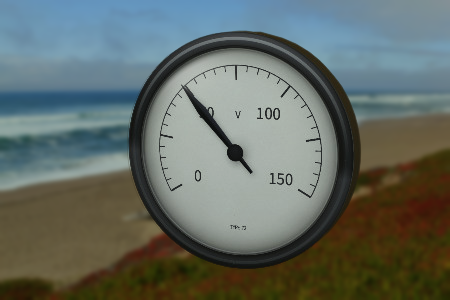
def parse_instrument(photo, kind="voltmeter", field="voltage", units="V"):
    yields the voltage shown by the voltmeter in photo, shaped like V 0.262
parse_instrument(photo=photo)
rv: V 50
